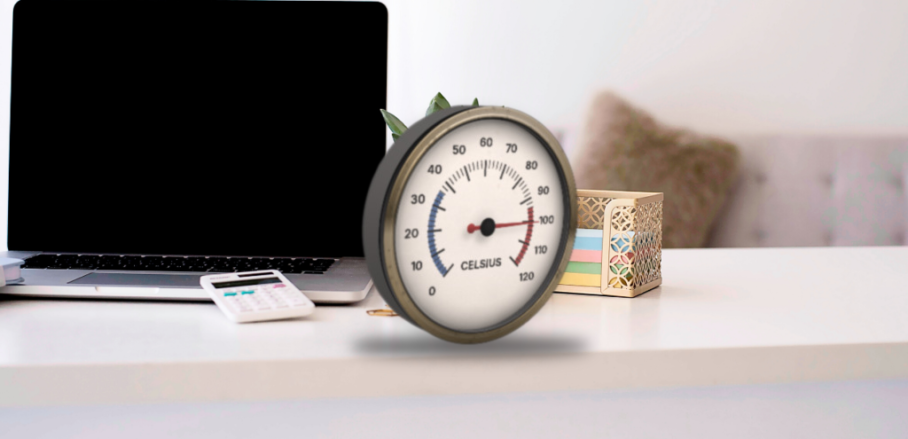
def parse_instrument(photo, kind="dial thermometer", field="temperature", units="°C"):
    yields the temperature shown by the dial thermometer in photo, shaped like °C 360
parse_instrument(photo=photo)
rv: °C 100
